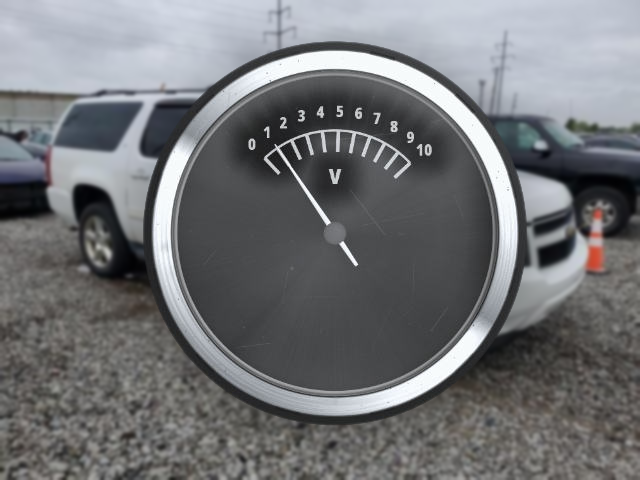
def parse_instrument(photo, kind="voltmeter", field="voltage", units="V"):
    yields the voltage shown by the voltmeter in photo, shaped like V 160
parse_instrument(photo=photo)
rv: V 1
